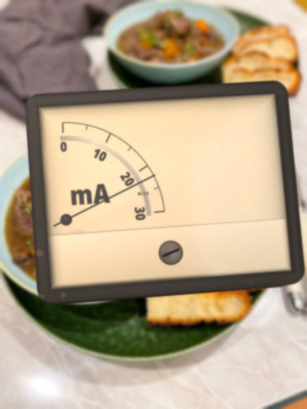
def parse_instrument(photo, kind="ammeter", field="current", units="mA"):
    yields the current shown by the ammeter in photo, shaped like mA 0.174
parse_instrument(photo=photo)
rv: mA 22.5
